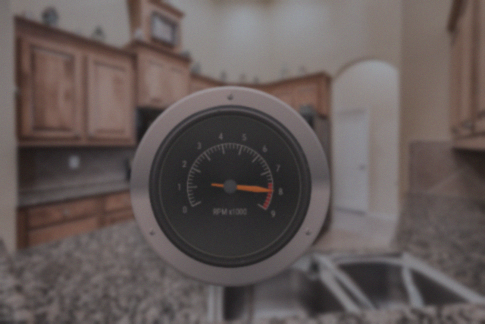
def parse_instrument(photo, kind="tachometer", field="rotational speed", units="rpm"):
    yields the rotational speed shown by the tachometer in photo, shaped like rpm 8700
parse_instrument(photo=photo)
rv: rpm 8000
